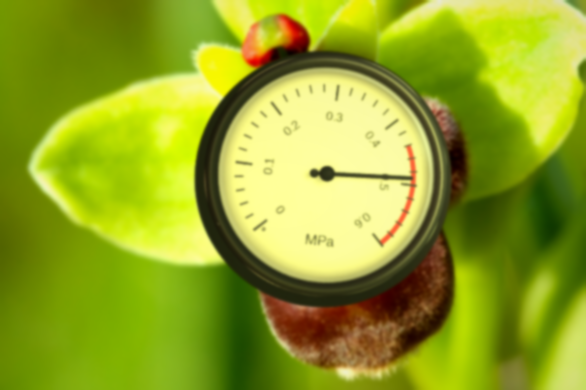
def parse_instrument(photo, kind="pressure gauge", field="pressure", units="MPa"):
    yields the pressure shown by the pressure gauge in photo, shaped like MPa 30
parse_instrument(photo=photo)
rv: MPa 0.49
